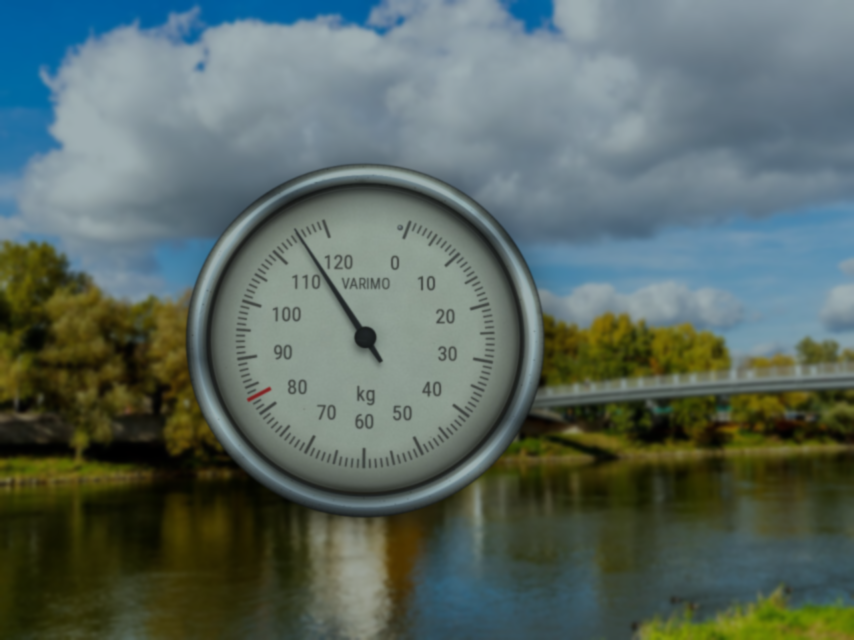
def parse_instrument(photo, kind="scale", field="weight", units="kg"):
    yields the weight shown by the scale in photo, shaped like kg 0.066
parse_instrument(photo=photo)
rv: kg 115
